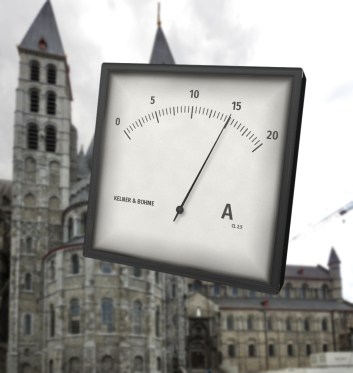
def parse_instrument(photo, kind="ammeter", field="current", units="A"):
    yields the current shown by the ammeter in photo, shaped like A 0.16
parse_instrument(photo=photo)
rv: A 15
